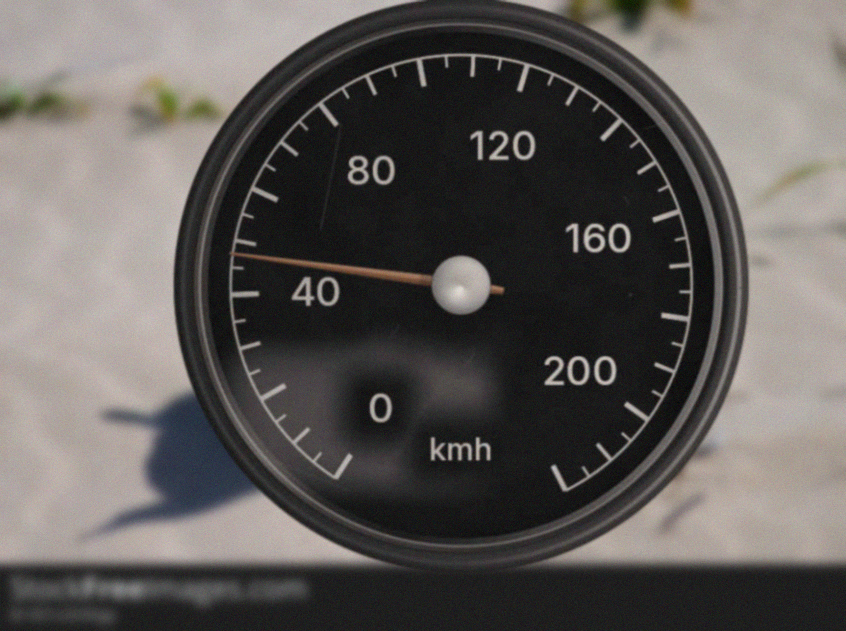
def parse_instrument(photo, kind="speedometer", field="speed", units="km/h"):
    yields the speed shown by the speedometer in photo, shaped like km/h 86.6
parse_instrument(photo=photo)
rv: km/h 47.5
